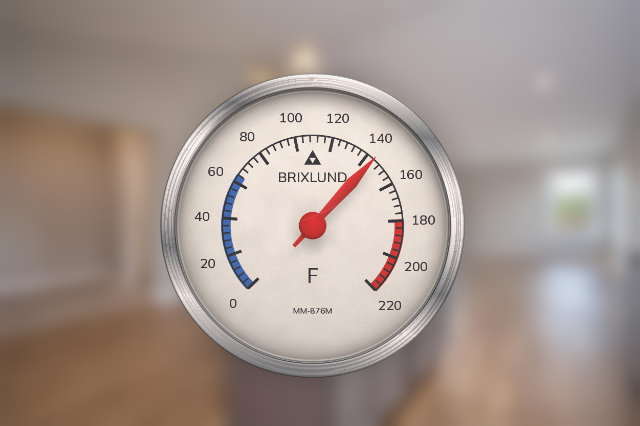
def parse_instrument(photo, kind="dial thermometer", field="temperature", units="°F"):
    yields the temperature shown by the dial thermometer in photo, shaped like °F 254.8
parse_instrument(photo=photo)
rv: °F 144
